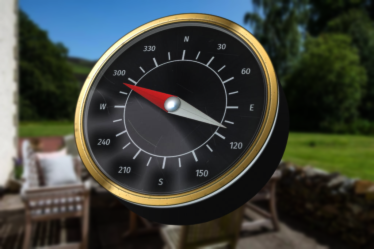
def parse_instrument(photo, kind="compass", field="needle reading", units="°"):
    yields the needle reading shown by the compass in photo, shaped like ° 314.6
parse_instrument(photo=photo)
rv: ° 292.5
